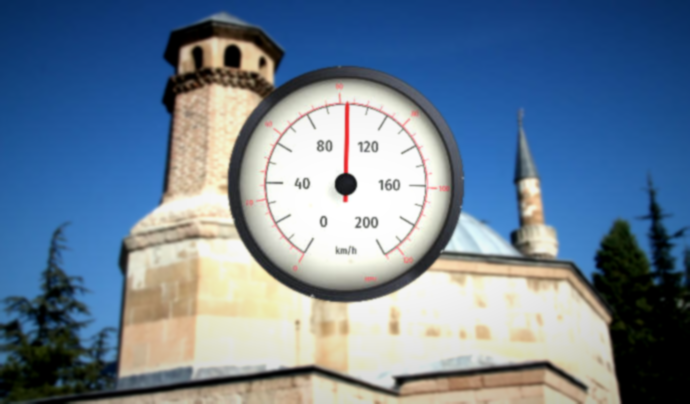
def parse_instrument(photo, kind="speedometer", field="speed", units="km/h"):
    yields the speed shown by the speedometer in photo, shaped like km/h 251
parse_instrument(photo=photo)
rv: km/h 100
